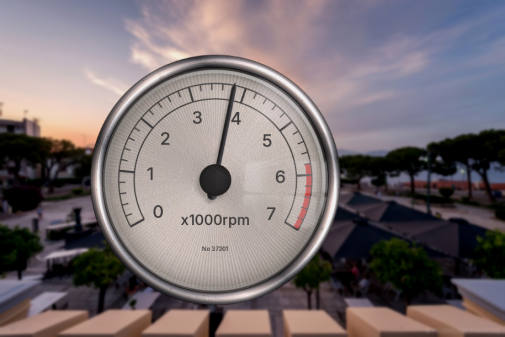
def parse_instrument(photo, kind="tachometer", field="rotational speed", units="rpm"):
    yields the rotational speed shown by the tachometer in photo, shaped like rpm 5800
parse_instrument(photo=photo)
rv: rpm 3800
